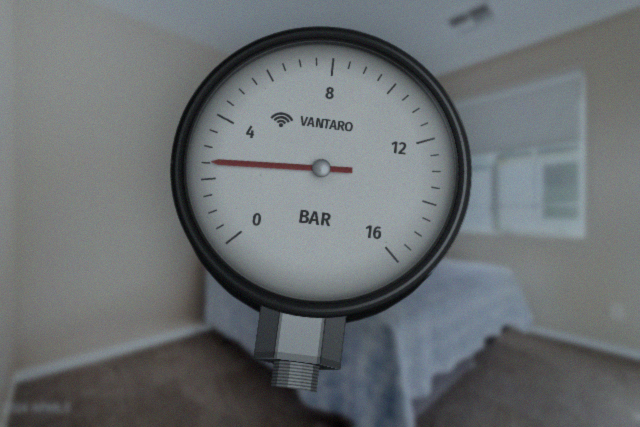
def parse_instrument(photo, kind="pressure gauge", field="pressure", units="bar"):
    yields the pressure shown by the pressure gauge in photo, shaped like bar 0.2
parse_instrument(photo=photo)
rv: bar 2.5
